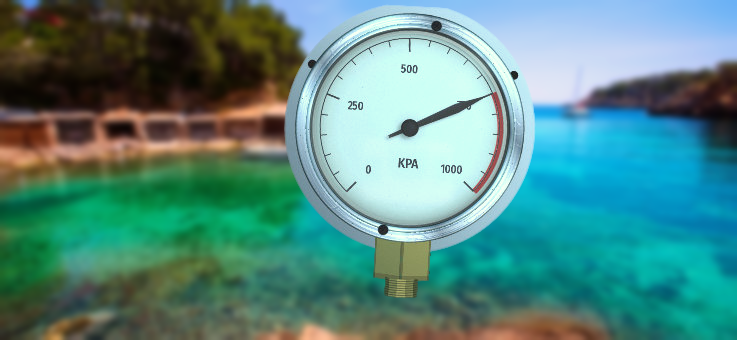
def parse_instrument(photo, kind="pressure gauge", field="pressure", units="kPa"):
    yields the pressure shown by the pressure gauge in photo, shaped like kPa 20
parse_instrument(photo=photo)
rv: kPa 750
